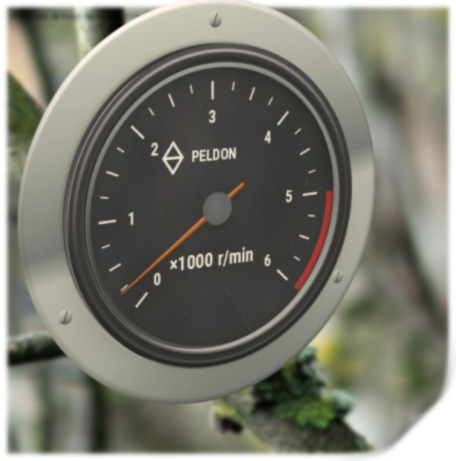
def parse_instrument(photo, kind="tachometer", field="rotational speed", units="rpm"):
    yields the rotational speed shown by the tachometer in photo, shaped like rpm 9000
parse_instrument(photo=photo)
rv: rpm 250
